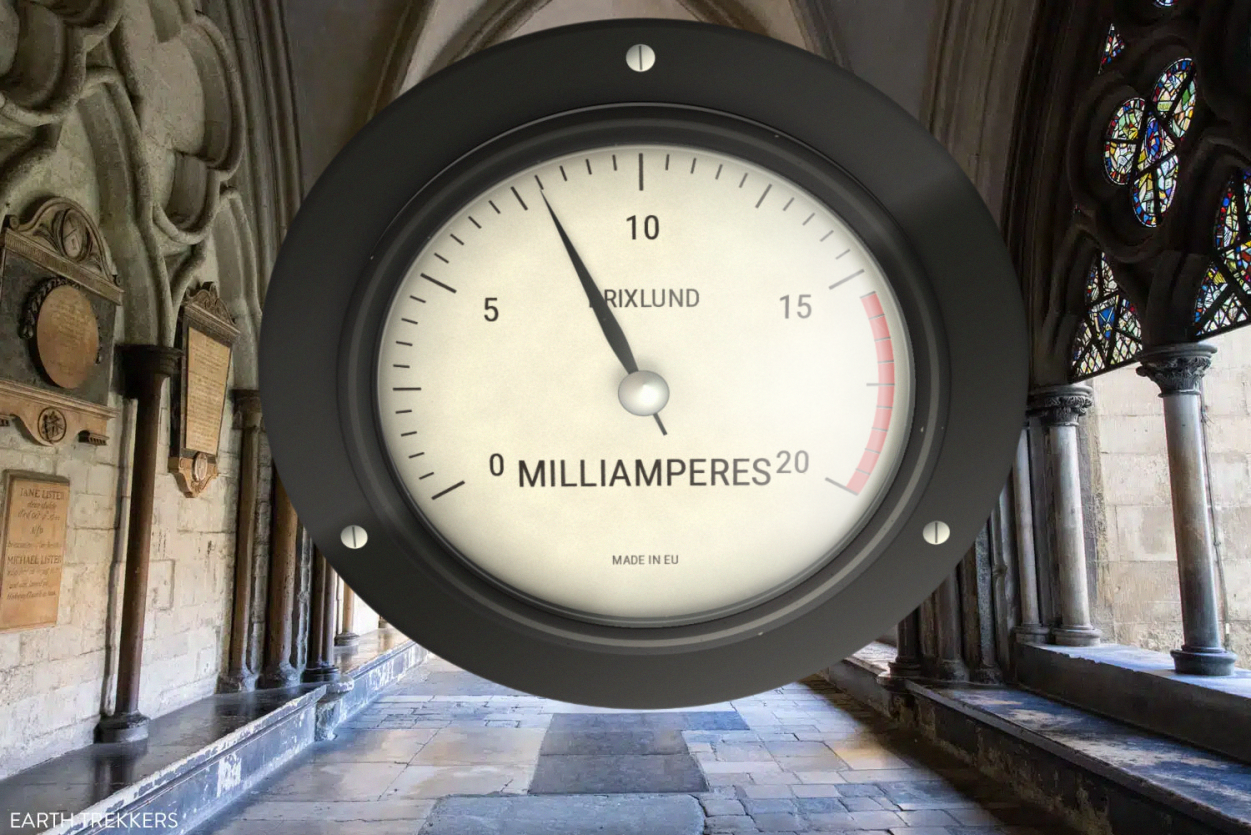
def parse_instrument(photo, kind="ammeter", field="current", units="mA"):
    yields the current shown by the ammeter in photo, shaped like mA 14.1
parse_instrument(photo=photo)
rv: mA 8
